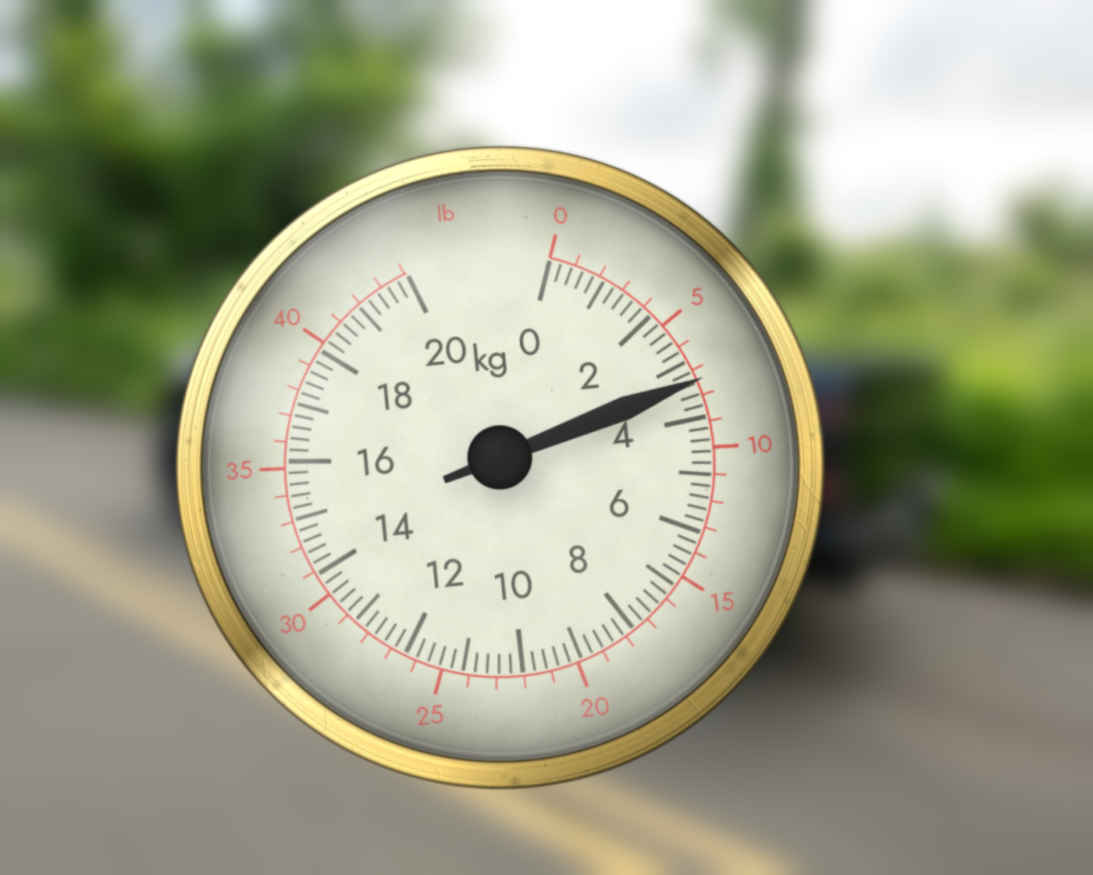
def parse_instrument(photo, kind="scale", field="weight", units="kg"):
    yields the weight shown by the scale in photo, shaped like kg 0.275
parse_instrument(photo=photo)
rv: kg 3.4
